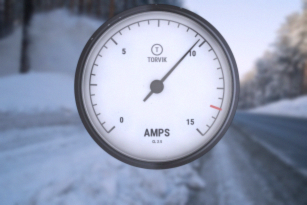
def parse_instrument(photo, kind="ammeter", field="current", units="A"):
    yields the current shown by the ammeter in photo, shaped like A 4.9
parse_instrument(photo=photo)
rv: A 9.75
